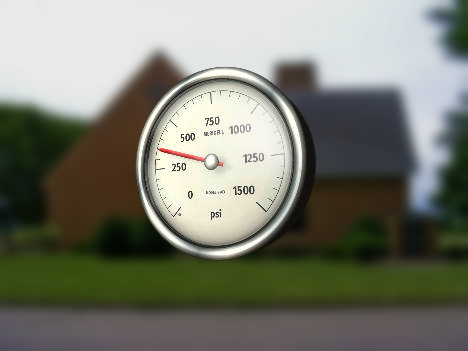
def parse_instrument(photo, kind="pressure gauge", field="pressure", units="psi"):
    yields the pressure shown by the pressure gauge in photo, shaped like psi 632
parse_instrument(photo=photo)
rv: psi 350
